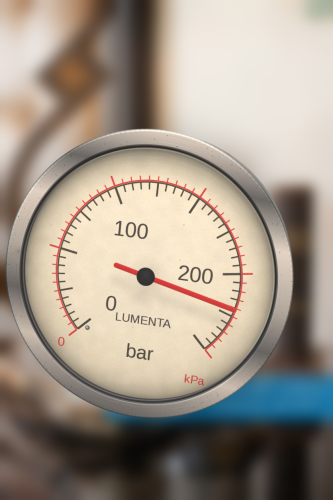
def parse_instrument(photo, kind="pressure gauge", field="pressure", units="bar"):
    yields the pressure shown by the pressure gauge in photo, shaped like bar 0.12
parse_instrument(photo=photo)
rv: bar 220
